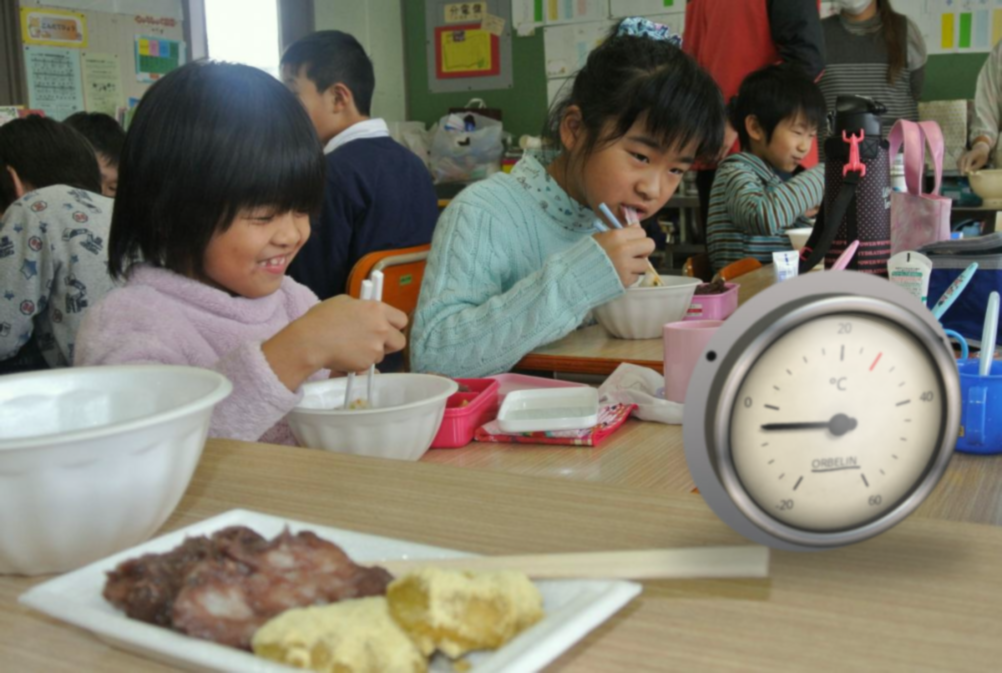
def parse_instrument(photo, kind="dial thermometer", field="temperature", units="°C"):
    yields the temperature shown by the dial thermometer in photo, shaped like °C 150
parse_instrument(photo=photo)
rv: °C -4
